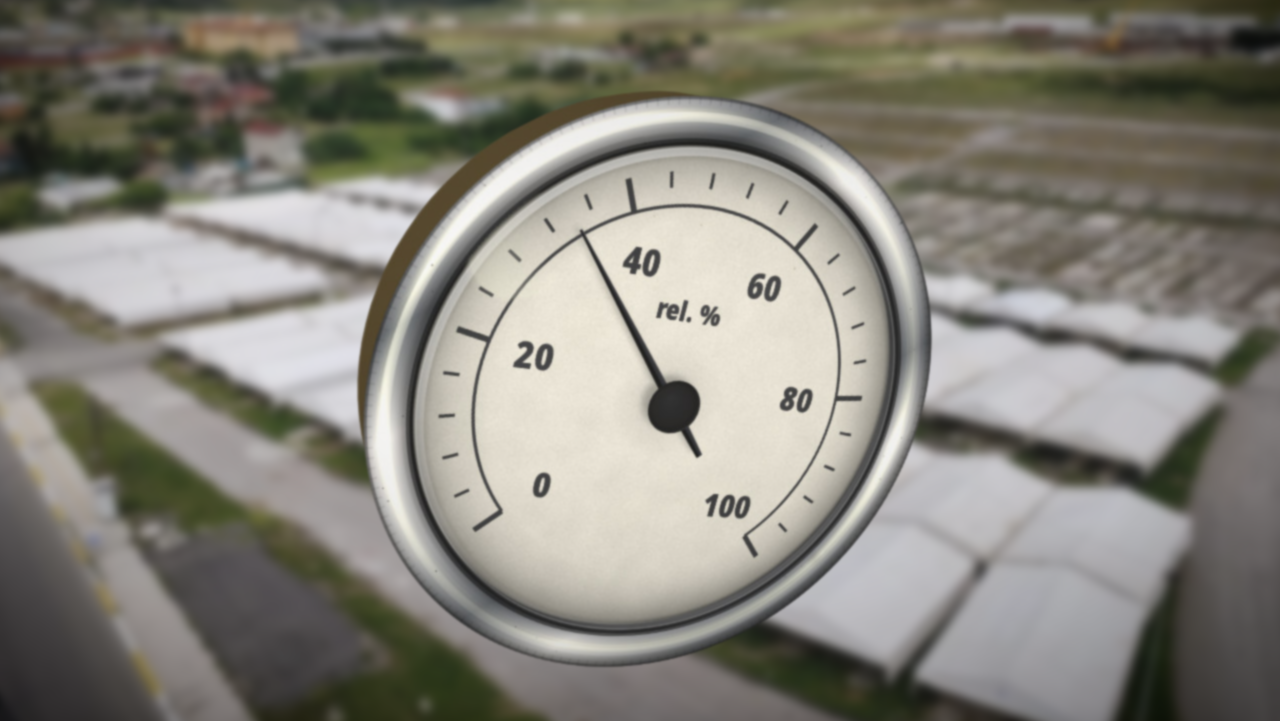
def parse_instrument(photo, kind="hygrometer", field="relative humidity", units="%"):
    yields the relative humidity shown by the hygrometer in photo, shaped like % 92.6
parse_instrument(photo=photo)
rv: % 34
